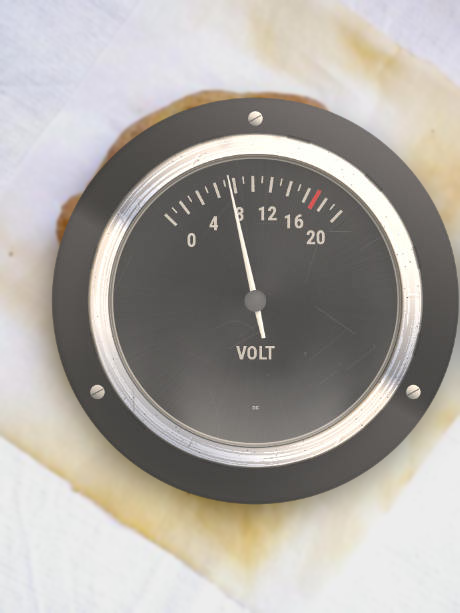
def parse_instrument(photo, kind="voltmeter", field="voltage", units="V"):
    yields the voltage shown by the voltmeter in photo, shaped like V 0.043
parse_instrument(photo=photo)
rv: V 7.5
